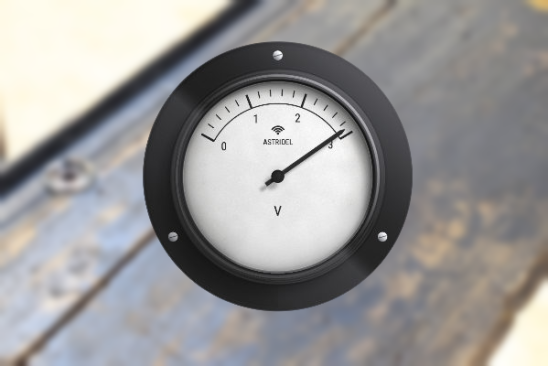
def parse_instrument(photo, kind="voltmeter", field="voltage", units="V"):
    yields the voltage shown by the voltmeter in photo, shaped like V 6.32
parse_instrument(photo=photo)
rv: V 2.9
